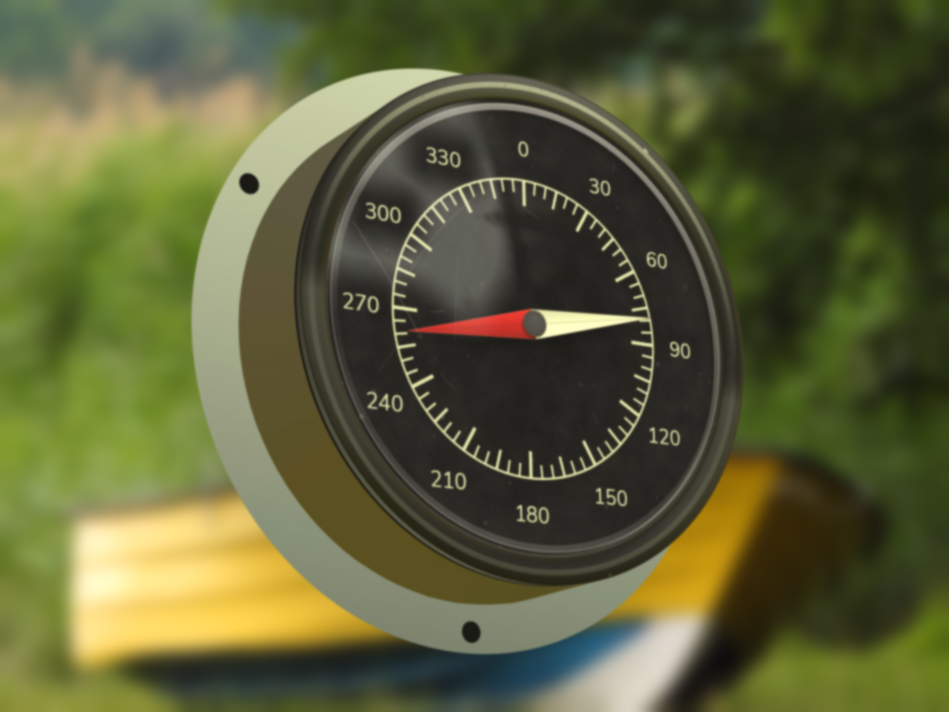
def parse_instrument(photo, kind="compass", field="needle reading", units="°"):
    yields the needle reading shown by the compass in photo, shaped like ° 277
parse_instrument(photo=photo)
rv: ° 260
